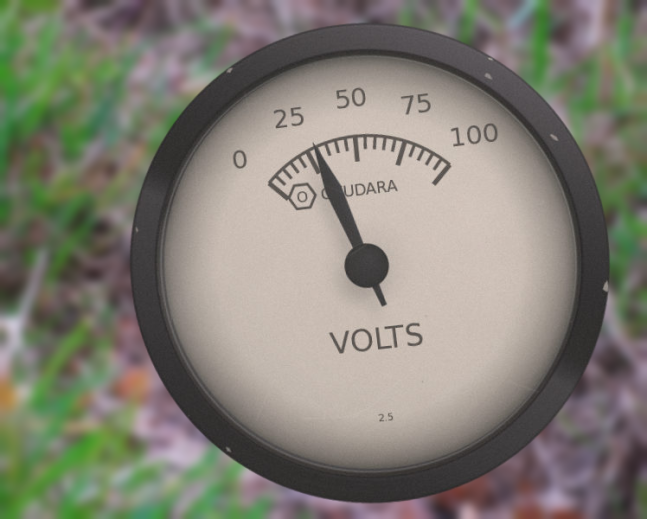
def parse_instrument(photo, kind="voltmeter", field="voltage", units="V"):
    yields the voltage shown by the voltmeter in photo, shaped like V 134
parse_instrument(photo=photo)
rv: V 30
